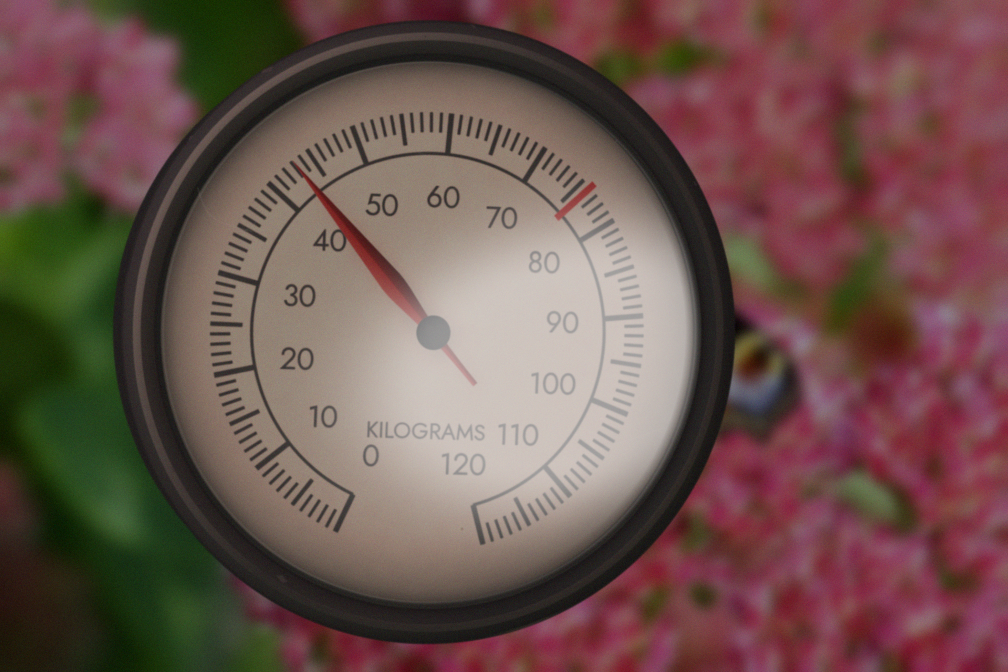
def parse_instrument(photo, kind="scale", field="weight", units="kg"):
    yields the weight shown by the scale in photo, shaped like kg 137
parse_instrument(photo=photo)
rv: kg 43
